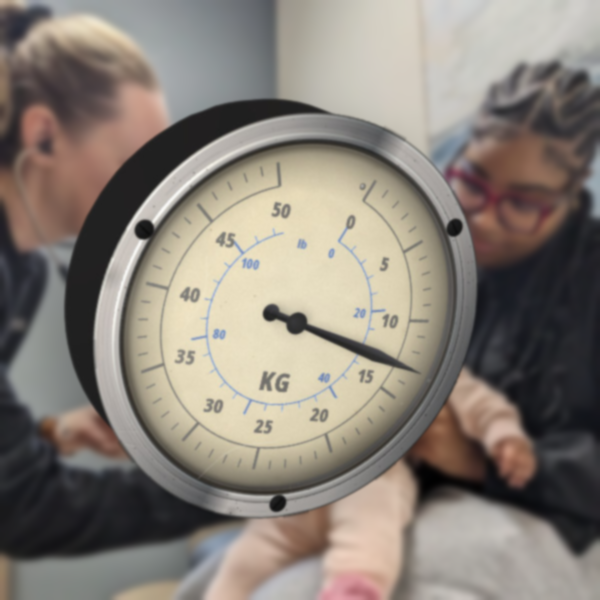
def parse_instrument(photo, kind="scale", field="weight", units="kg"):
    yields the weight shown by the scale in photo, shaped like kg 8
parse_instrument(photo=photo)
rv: kg 13
